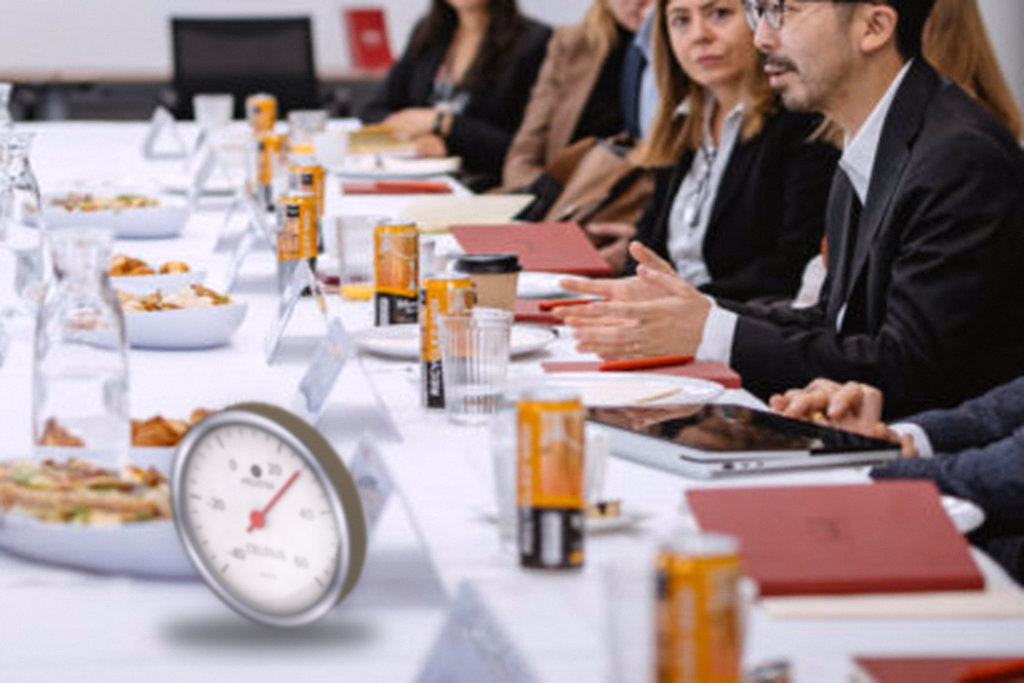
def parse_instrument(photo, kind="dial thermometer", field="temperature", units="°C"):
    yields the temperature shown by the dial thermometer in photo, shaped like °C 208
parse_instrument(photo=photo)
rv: °C 28
